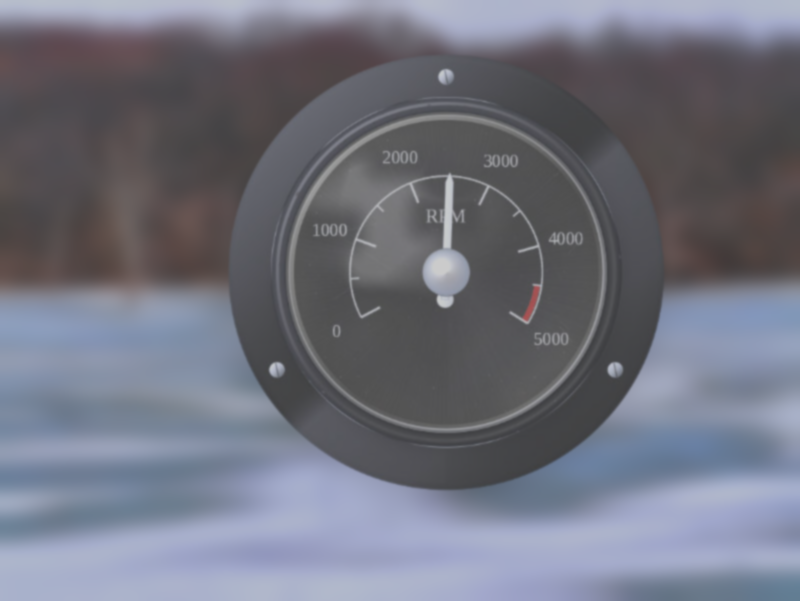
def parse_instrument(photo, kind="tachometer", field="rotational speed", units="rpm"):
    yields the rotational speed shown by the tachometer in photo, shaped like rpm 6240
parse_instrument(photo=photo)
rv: rpm 2500
